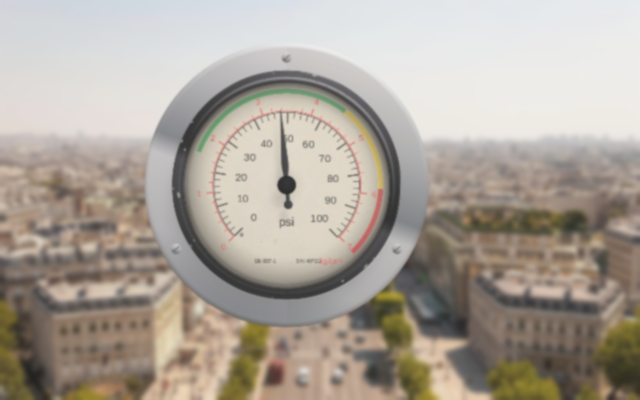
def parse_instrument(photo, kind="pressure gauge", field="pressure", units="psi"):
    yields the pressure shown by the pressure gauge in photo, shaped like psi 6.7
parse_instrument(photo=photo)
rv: psi 48
